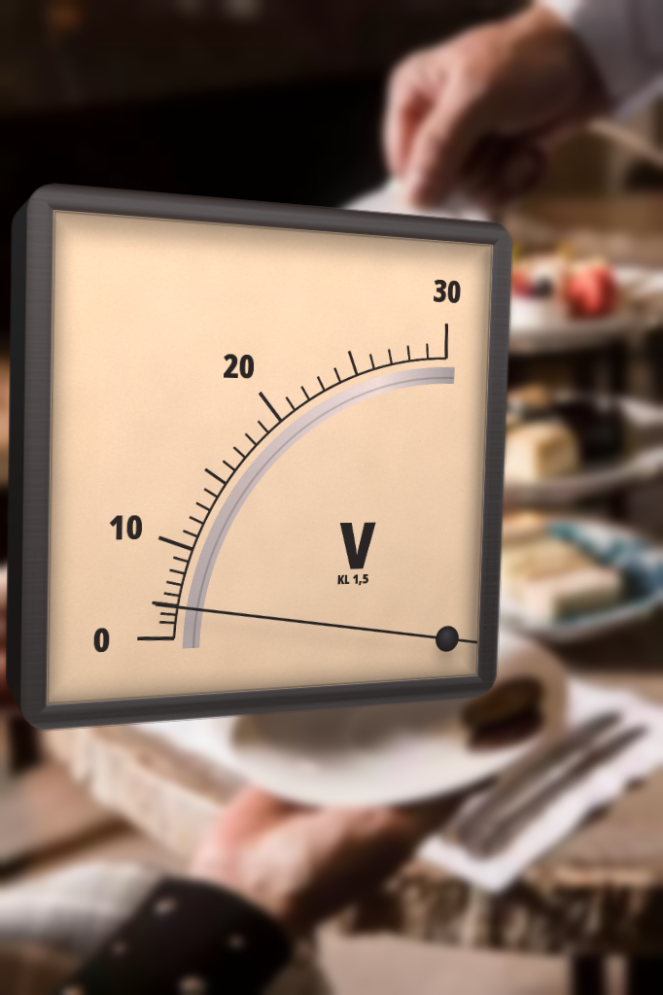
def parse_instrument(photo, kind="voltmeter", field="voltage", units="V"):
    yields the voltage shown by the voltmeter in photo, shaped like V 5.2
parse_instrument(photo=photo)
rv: V 5
